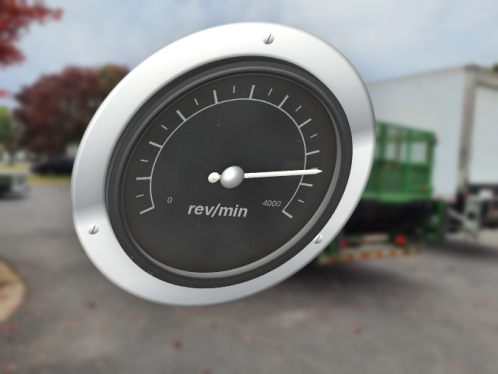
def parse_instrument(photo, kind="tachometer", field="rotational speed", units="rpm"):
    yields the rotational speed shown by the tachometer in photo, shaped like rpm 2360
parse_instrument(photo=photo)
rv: rpm 3400
